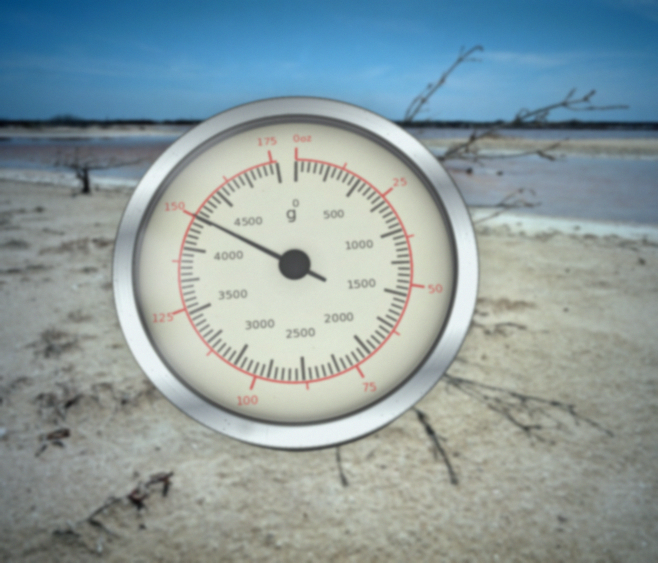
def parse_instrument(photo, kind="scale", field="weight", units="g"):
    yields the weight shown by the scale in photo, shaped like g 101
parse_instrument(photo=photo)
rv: g 4250
